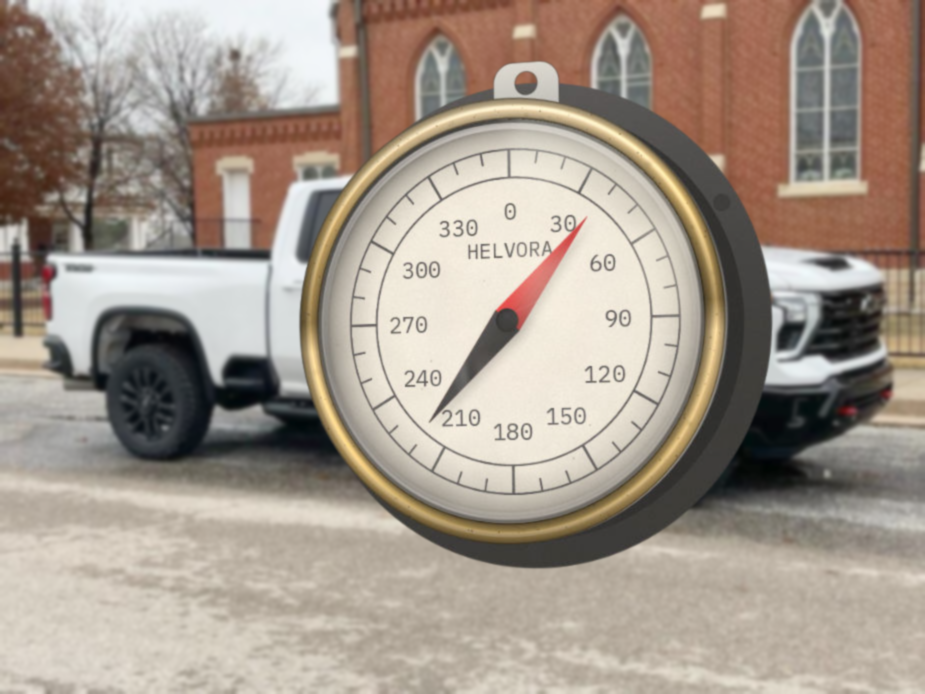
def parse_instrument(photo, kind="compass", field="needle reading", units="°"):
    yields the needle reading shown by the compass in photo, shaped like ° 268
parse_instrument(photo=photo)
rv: ° 40
